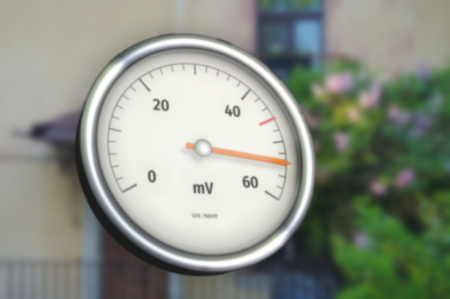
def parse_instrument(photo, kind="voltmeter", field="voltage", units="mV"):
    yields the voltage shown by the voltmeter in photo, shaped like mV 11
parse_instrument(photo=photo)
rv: mV 54
